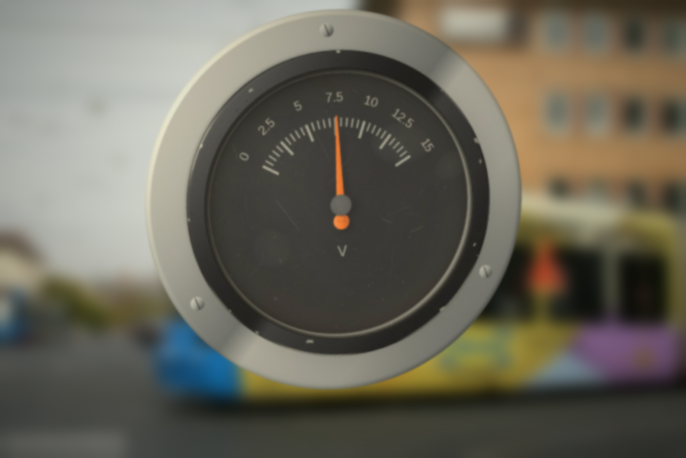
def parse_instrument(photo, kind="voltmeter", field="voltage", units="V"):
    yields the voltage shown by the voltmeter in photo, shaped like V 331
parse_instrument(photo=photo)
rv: V 7.5
